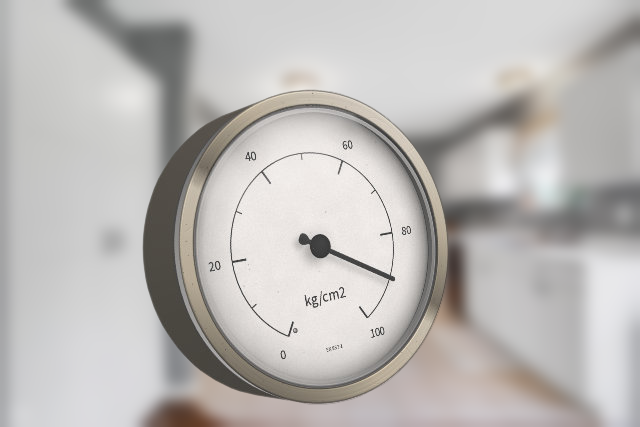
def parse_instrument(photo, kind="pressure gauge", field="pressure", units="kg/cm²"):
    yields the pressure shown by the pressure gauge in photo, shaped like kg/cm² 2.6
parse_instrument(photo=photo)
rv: kg/cm² 90
